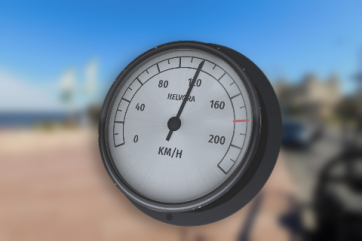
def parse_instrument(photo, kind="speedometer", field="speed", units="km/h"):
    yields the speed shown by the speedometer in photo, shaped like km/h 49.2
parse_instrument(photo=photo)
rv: km/h 120
